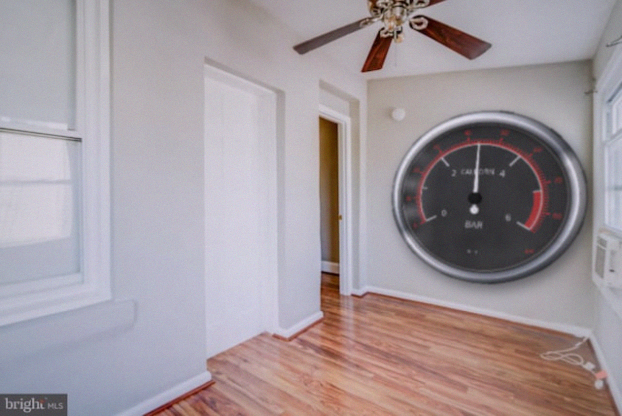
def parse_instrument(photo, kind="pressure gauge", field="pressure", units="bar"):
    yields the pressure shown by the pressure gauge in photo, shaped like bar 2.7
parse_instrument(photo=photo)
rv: bar 3
